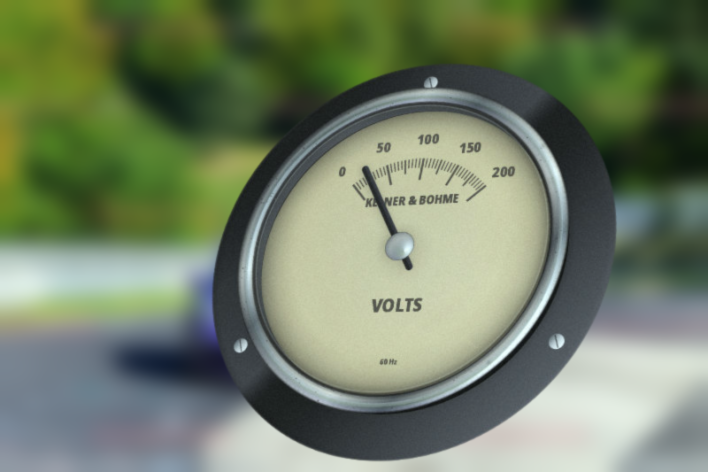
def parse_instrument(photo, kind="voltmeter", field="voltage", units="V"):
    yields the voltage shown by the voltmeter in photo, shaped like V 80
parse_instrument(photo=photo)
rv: V 25
